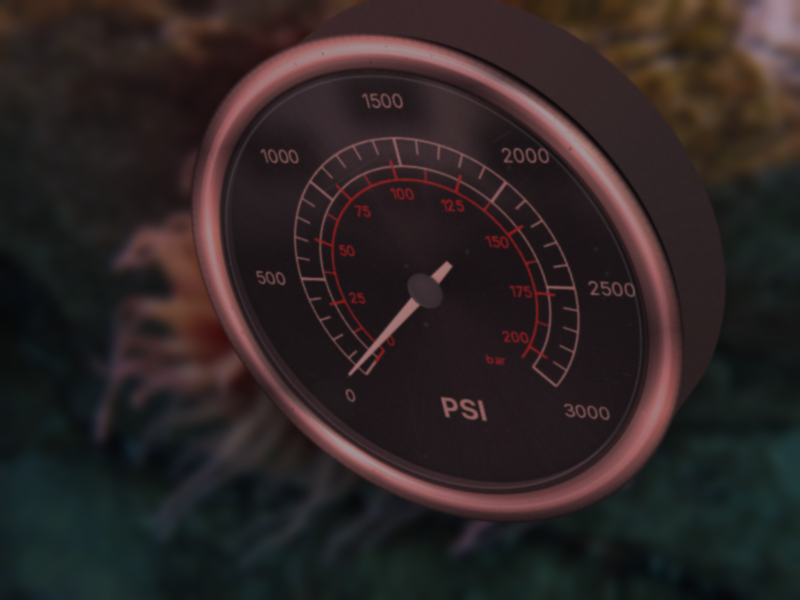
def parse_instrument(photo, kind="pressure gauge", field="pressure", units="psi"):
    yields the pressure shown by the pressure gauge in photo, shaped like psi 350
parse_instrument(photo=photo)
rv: psi 50
